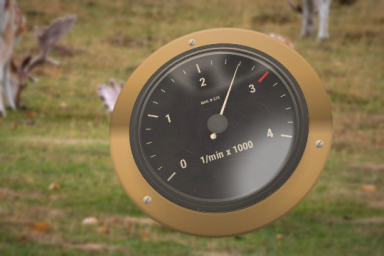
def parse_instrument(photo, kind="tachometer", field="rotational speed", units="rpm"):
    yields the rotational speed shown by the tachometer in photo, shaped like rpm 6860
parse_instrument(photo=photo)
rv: rpm 2600
